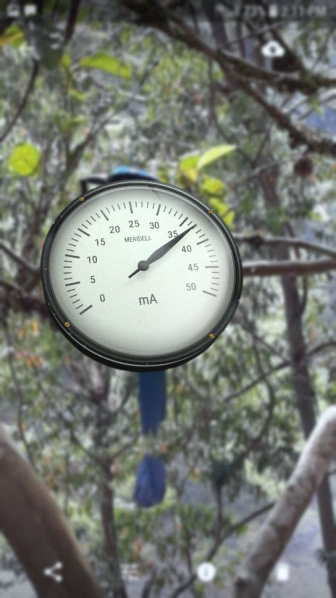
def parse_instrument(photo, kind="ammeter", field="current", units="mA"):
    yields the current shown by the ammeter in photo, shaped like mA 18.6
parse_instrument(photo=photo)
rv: mA 37
